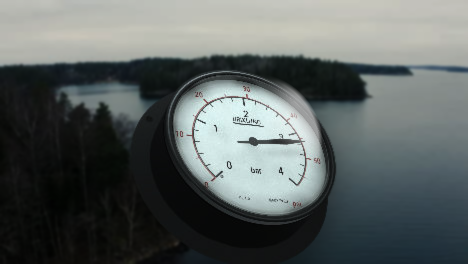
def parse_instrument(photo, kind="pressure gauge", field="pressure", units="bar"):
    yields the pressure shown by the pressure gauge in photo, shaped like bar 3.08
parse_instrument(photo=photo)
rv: bar 3.2
